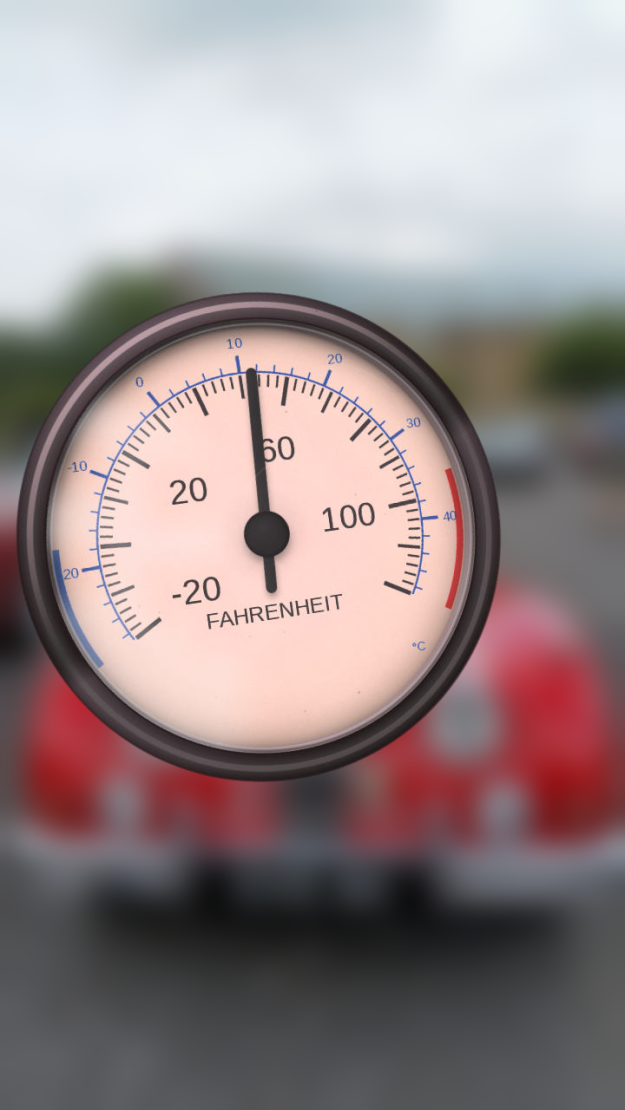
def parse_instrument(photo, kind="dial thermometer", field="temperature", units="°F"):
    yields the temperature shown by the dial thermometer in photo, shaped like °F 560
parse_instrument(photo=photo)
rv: °F 52
